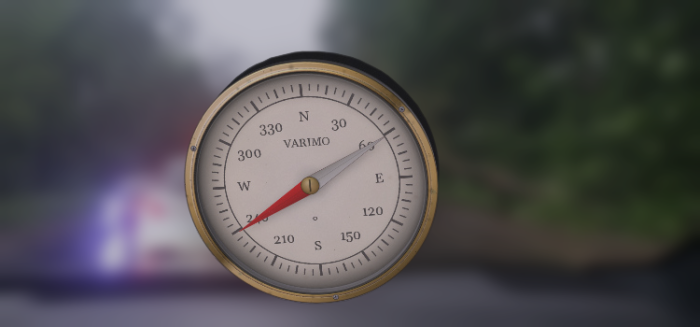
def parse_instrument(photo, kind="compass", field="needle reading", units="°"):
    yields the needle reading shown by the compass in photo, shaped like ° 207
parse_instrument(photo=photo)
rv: ° 240
